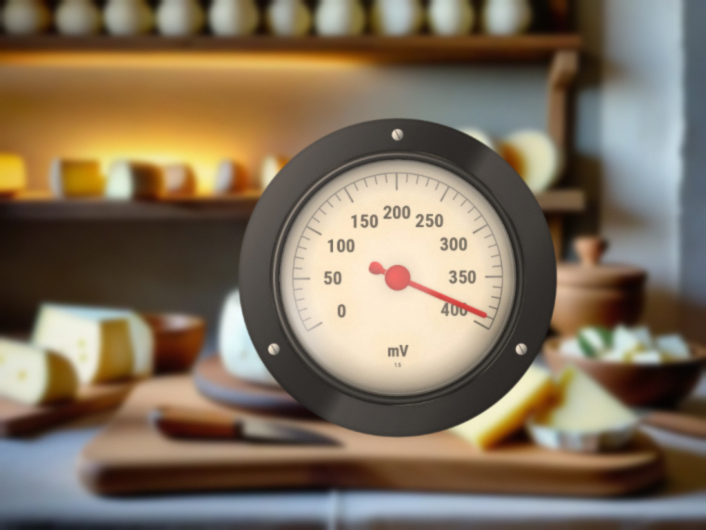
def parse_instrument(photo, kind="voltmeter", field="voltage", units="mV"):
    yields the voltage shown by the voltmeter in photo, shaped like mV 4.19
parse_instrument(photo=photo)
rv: mV 390
